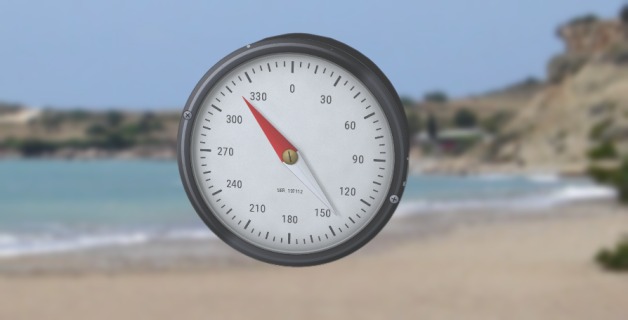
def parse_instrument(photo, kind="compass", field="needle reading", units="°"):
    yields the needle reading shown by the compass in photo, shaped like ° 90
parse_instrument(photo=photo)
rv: ° 320
